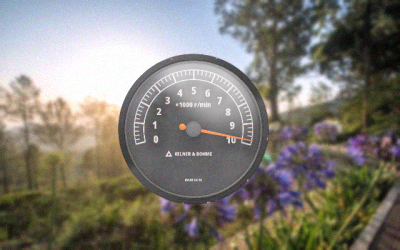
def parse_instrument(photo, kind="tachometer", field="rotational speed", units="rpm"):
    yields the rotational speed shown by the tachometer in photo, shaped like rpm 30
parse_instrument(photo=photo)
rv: rpm 9800
